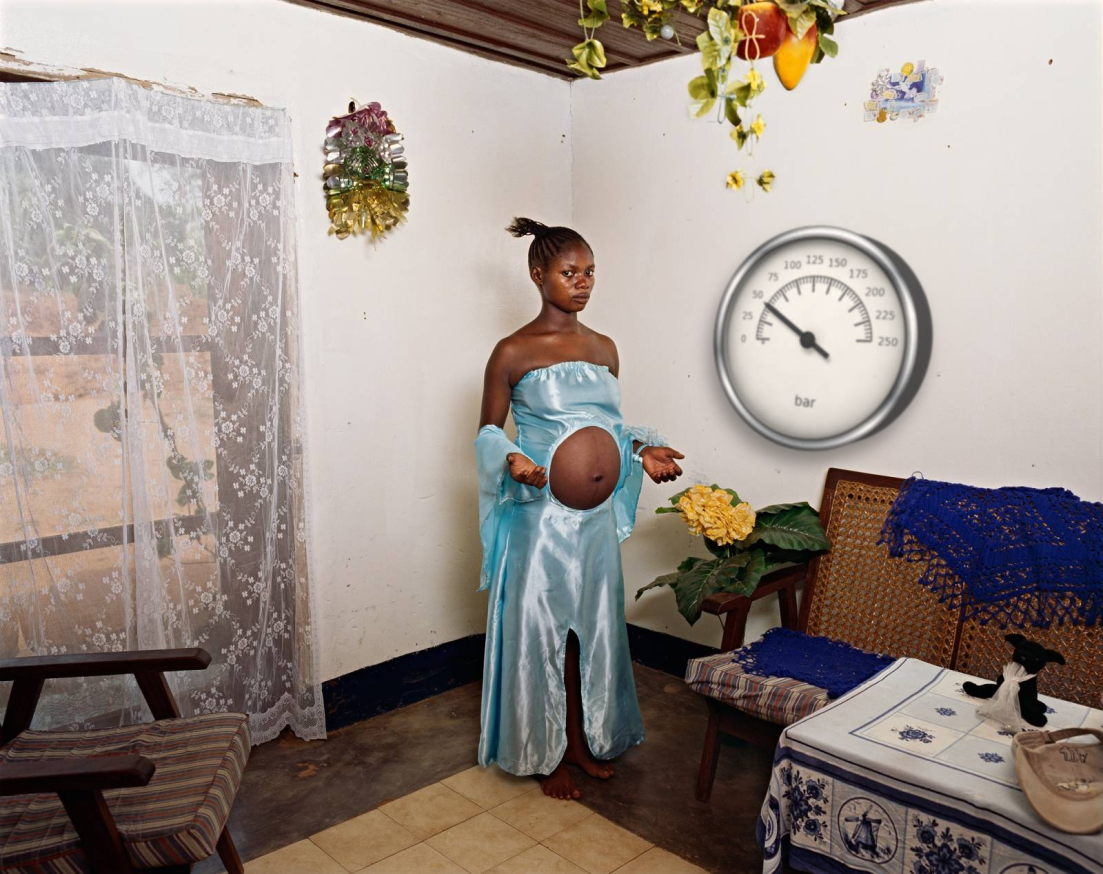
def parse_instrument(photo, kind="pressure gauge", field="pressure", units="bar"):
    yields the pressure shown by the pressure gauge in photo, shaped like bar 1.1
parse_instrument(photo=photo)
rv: bar 50
